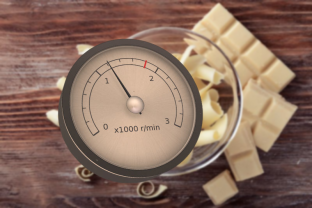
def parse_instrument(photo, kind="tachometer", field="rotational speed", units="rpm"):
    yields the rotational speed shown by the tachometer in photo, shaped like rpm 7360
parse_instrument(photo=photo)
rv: rpm 1200
